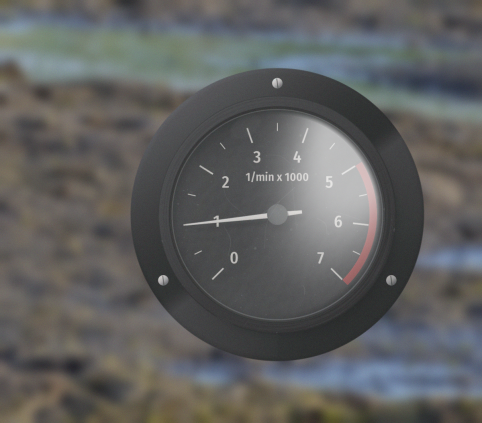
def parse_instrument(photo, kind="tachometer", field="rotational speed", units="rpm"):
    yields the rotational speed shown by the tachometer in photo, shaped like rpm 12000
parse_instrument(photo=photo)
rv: rpm 1000
